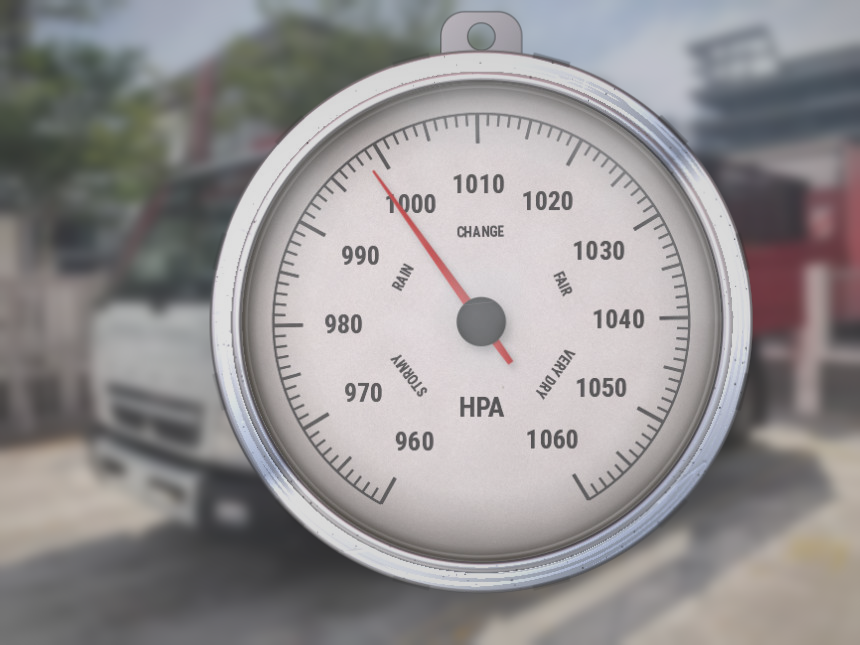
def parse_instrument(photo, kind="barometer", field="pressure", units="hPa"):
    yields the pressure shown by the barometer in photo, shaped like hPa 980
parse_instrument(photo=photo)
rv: hPa 998.5
